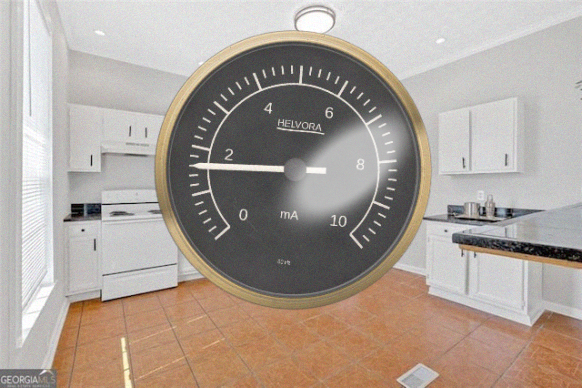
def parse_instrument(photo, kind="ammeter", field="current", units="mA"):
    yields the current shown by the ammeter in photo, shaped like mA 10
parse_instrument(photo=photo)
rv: mA 1.6
